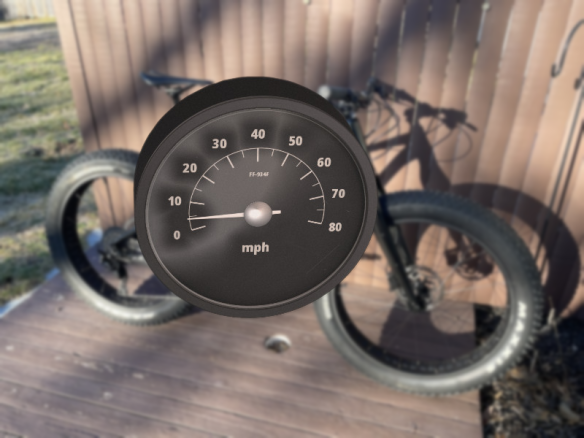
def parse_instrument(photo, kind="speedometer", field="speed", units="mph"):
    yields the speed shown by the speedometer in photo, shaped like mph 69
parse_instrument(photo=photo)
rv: mph 5
